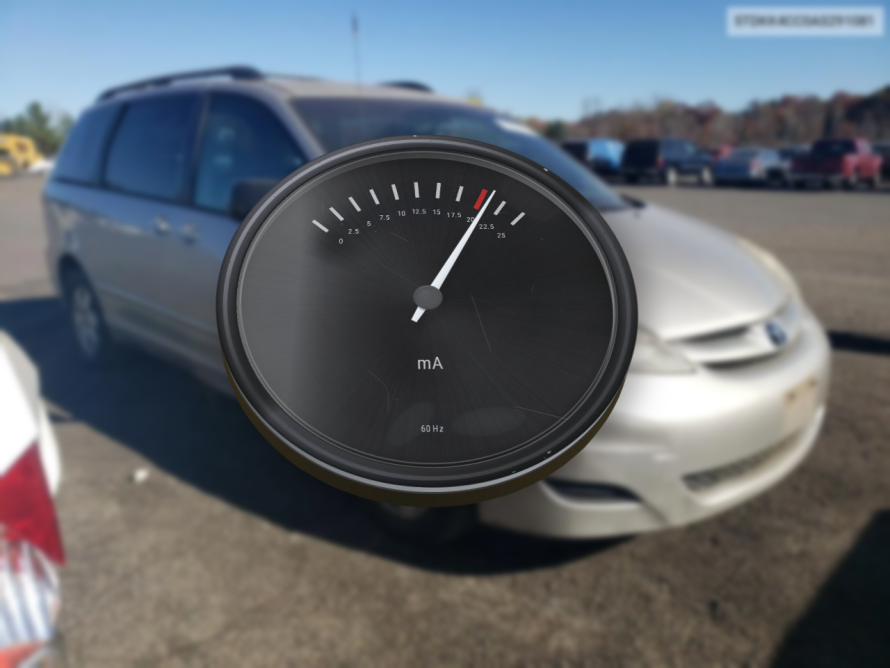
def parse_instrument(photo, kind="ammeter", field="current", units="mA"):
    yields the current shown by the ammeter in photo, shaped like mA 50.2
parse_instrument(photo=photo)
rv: mA 21.25
